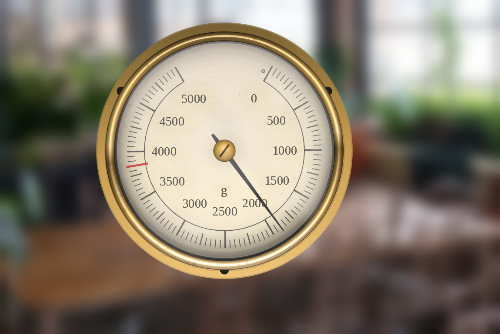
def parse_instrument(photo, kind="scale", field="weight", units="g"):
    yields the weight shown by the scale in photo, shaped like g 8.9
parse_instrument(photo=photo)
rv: g 1900
